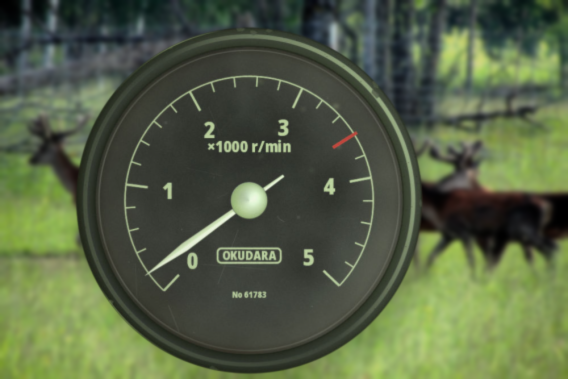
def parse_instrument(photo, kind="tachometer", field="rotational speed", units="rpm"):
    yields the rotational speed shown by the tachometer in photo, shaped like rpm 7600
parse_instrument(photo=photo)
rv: rpm 200
